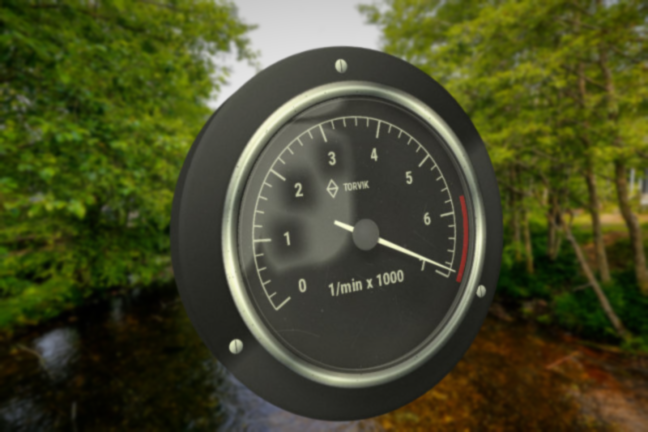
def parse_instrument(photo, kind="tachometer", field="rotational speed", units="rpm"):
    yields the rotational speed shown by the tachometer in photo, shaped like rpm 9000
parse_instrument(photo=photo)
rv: rpm 6900
